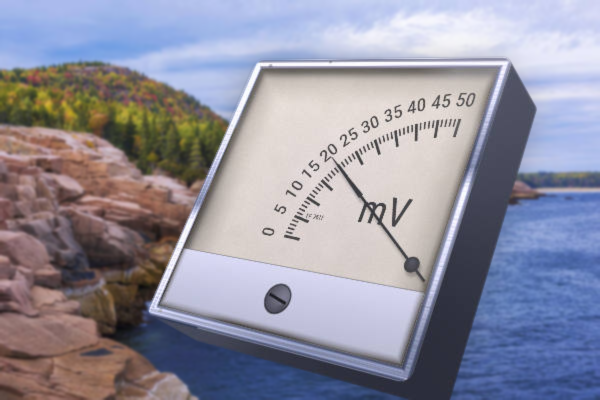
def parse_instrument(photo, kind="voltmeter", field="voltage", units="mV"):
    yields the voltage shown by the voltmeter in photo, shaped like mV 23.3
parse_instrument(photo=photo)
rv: mV 20
